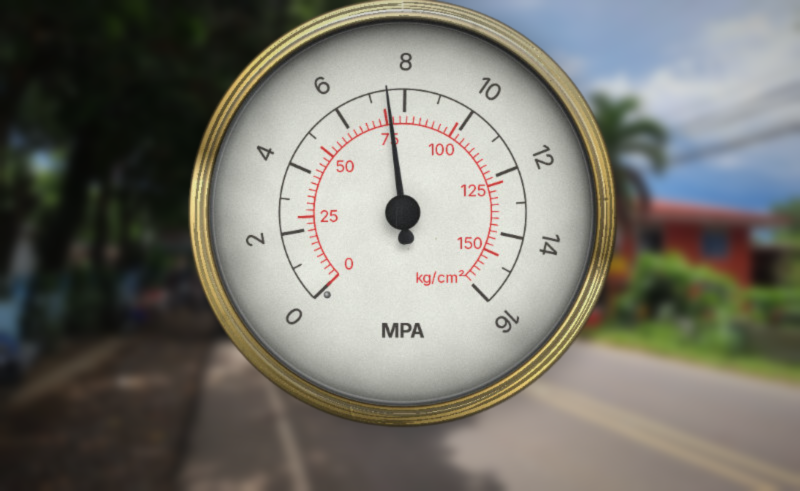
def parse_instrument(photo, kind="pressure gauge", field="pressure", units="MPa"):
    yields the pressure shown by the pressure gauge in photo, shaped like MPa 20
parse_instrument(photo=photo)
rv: MPa 7.5
